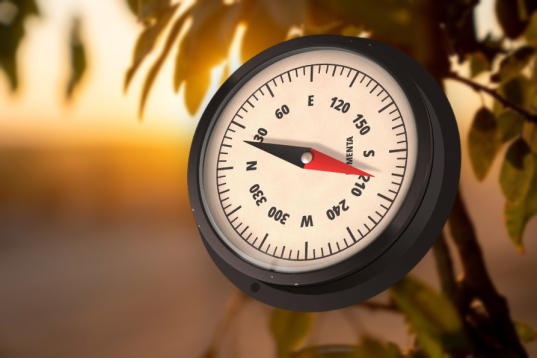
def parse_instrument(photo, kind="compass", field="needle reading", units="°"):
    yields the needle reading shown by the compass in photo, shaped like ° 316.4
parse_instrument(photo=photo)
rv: ° 200
